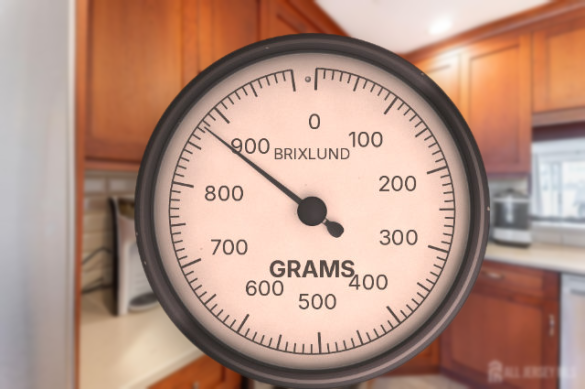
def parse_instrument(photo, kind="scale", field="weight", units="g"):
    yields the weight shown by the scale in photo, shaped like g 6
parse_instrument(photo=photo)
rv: g 875
